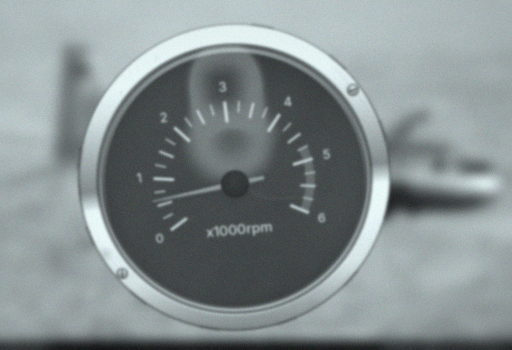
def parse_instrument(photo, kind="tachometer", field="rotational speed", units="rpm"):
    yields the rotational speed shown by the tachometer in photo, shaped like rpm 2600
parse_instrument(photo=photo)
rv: rpm 625
